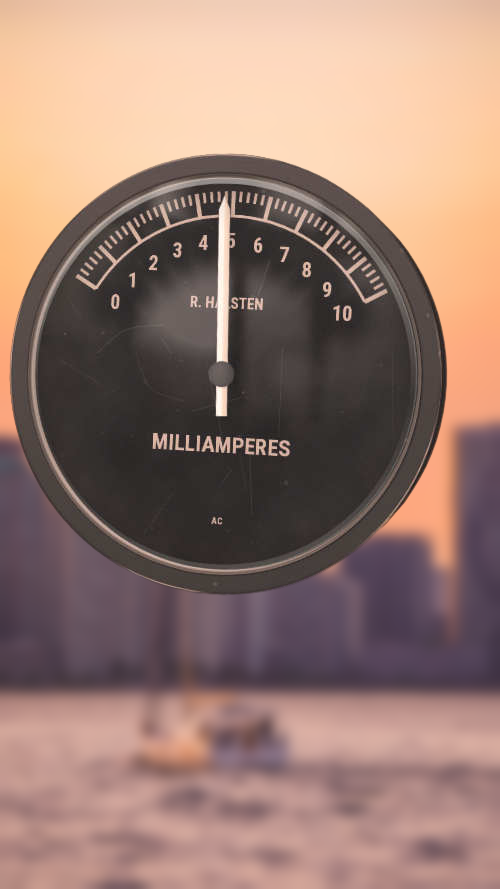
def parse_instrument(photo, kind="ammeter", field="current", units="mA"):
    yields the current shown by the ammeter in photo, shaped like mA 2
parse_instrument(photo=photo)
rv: mA 4.8
